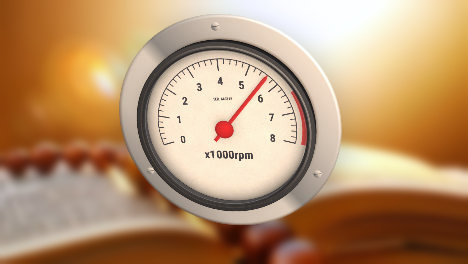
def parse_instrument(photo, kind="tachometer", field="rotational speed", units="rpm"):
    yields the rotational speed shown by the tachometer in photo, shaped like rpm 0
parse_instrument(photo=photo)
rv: rpm 5600
